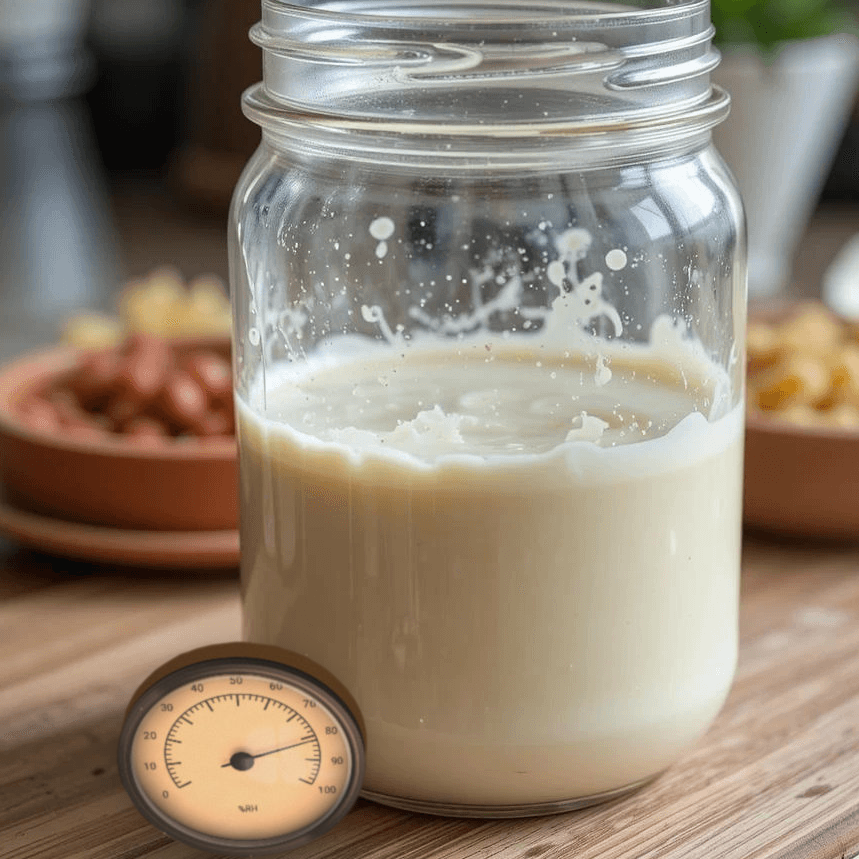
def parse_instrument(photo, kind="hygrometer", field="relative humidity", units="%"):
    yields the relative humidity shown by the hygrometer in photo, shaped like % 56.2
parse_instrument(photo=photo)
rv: % 80
